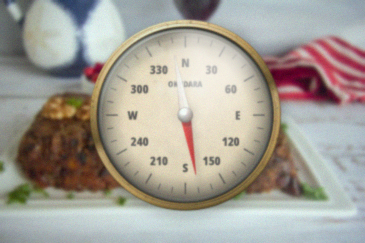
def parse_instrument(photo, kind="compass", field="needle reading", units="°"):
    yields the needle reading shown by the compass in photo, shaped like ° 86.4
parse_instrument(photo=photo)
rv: ° 170
